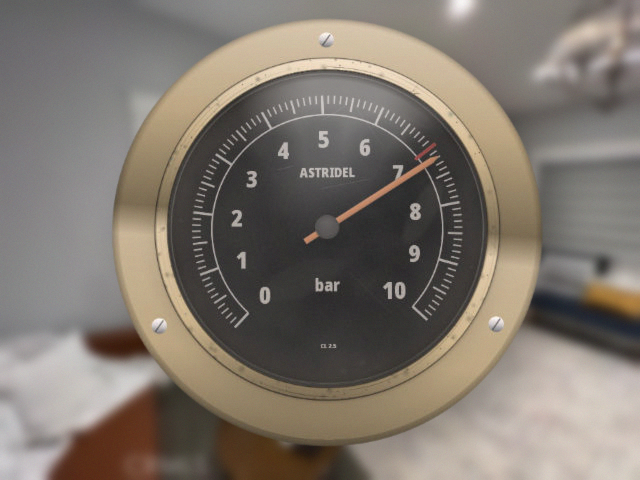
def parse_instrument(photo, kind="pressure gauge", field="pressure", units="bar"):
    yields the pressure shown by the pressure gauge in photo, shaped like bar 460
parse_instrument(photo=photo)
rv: bar 7.2
